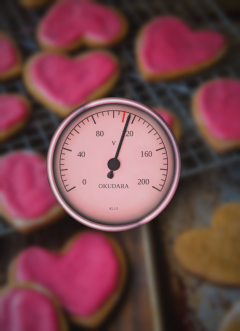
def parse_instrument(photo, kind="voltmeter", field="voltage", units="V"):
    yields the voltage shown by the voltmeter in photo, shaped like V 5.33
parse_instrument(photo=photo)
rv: V 115
